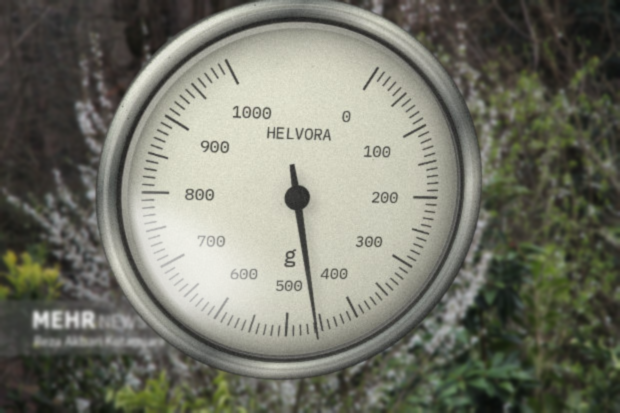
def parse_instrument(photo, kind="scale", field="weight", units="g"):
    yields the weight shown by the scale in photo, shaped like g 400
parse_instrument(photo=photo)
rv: g 460
